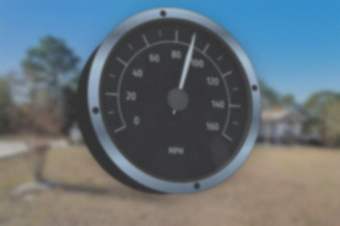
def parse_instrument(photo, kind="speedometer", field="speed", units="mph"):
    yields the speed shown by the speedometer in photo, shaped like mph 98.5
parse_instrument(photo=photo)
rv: mph 90
